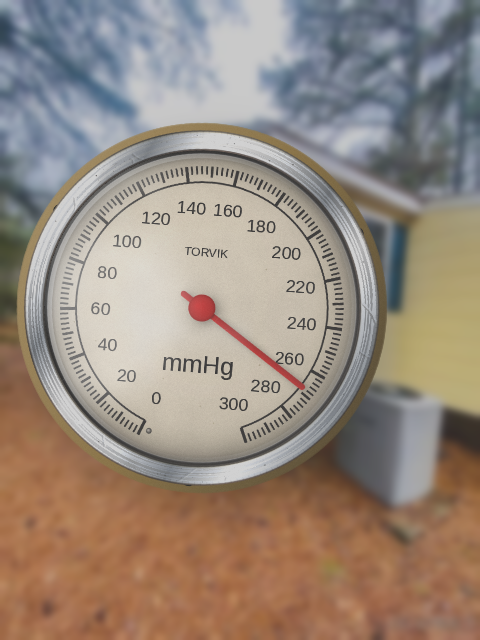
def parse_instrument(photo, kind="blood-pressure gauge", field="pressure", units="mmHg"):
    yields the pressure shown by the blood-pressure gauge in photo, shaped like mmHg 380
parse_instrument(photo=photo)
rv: mmHg 268
